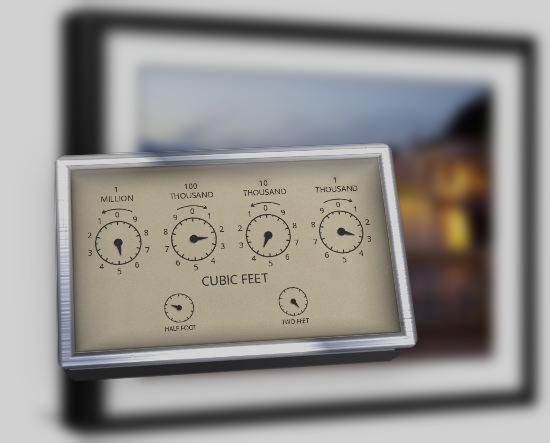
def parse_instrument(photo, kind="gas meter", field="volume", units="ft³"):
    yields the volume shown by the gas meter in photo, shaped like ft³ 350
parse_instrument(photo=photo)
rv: ft³ 524300
